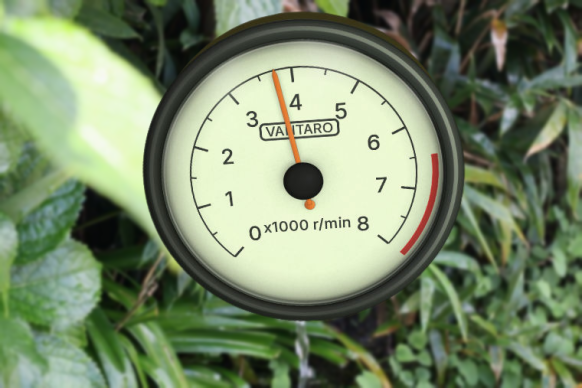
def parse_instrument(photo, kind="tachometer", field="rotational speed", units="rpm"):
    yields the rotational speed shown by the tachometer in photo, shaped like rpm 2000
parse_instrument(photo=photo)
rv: rpm 3750
